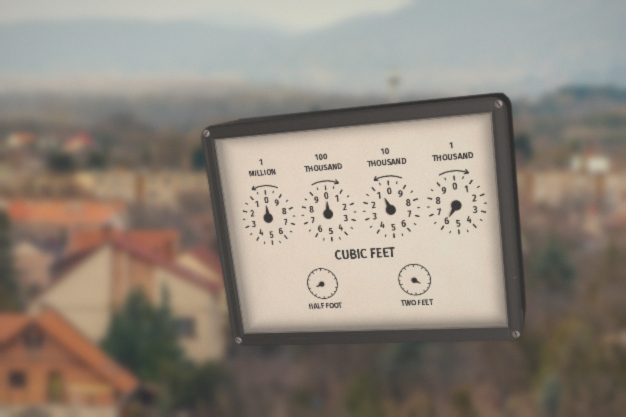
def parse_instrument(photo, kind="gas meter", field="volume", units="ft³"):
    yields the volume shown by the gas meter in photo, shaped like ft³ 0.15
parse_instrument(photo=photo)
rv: ft³ 600
